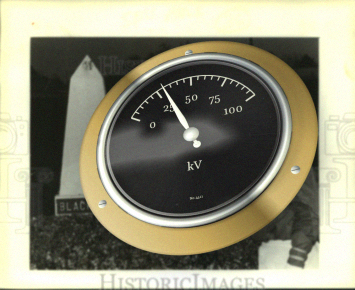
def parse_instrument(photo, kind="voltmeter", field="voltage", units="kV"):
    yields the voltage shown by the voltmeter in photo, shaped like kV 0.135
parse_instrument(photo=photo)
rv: kV 30
